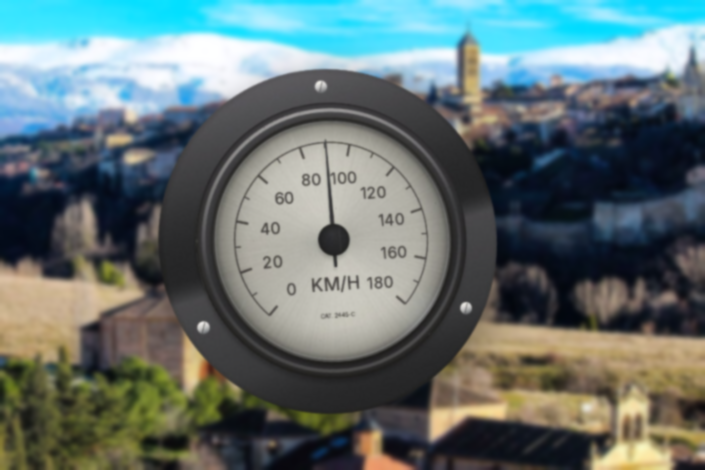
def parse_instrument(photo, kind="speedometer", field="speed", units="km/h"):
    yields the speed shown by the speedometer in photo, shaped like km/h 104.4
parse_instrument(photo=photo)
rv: km/h 90
